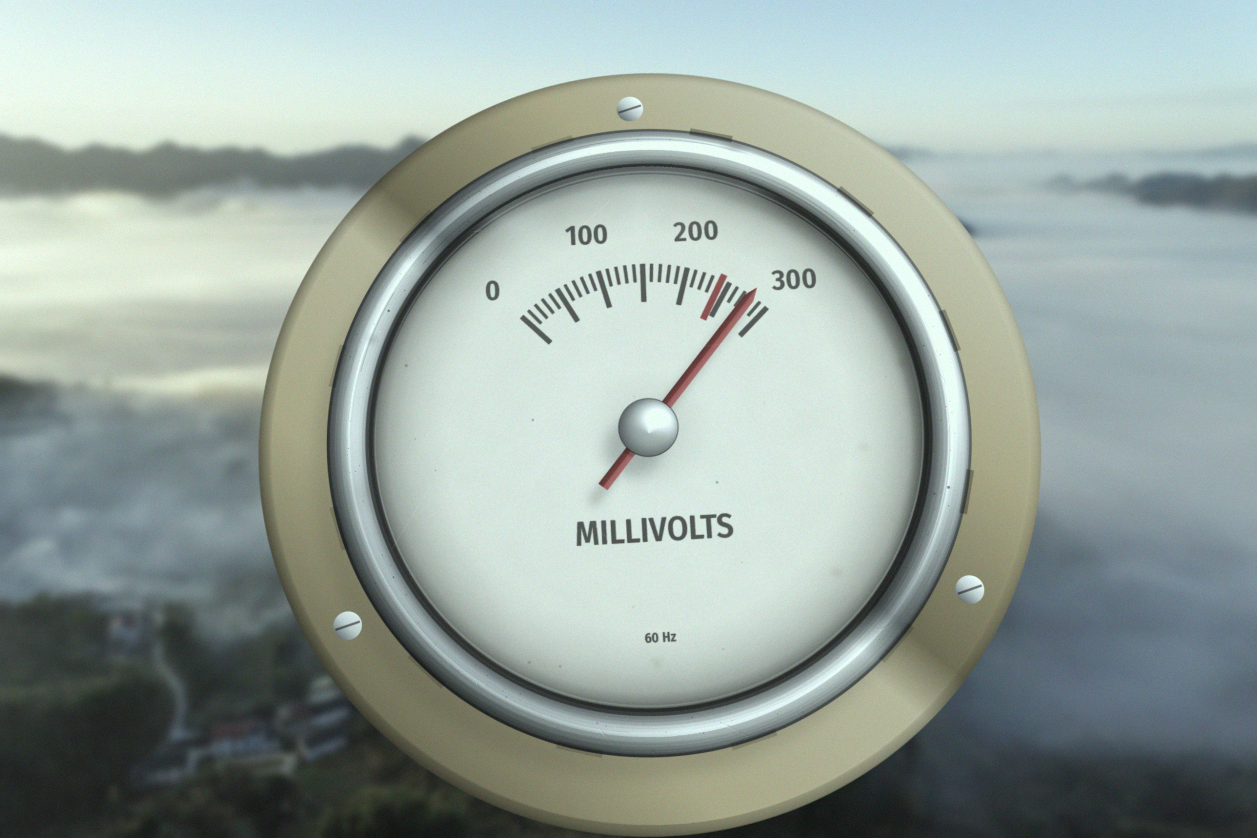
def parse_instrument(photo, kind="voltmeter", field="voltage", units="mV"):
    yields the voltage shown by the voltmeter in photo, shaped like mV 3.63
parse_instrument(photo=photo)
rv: mV 280
